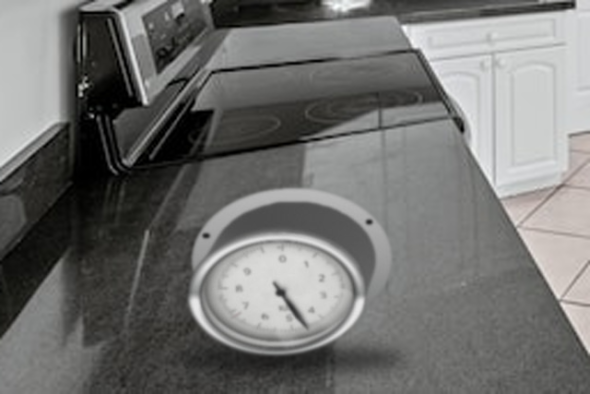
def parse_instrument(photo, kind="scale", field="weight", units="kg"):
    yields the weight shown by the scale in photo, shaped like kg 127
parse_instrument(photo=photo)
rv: kg 4.5
